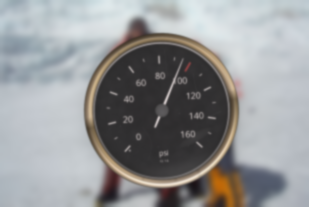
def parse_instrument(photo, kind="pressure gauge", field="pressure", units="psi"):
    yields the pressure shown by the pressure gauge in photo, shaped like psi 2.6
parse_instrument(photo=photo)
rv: psi 95
